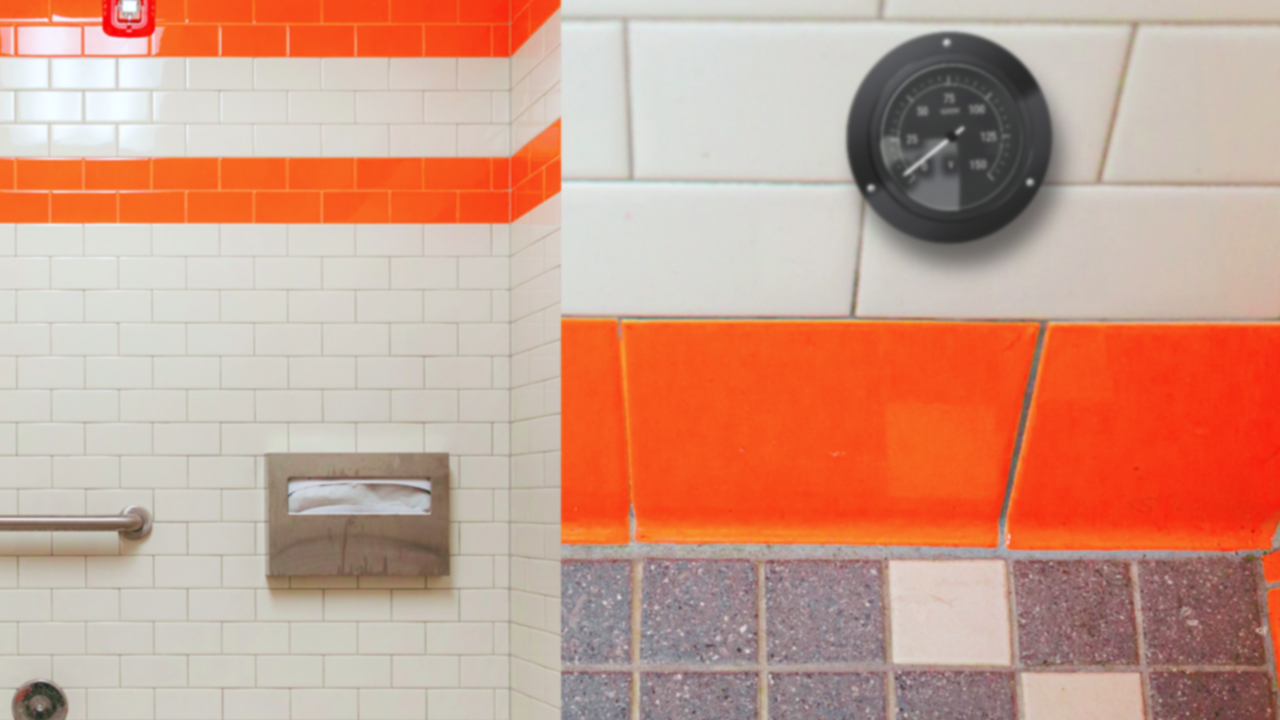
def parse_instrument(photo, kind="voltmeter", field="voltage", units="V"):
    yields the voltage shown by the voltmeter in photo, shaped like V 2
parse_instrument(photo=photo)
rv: V 5
